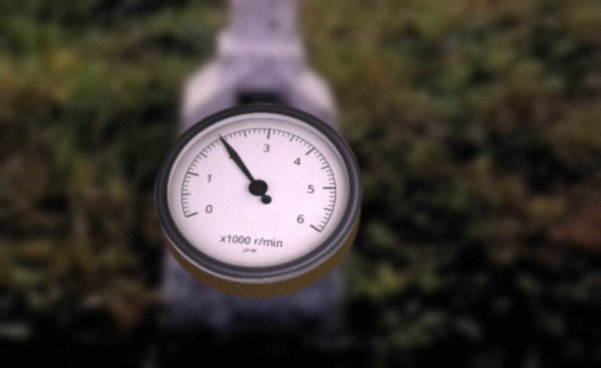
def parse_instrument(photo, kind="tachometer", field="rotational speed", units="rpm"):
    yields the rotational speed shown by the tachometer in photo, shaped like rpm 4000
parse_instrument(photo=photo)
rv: rpm 2000
